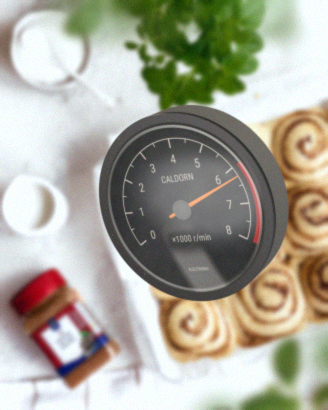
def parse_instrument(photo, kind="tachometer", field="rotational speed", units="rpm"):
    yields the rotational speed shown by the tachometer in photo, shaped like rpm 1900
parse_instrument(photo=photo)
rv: rpm 6250
